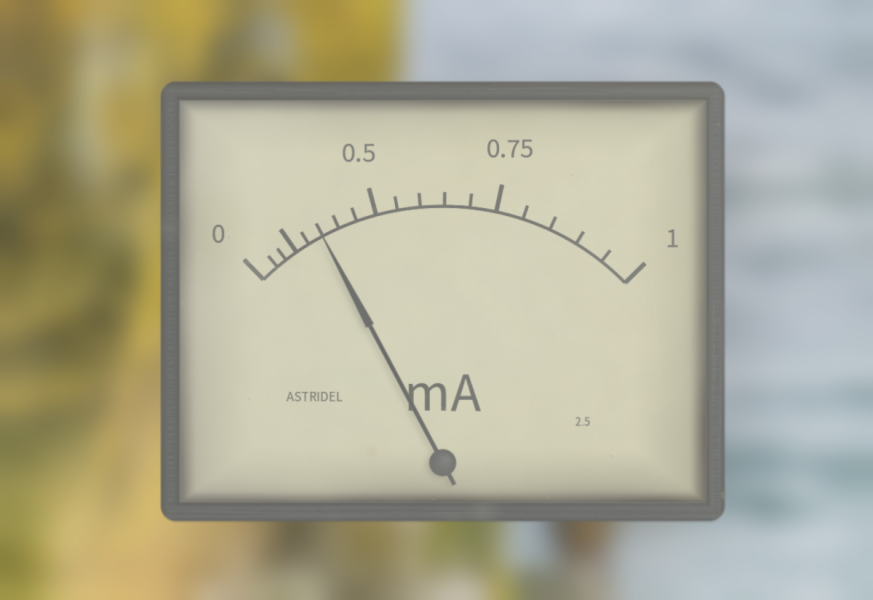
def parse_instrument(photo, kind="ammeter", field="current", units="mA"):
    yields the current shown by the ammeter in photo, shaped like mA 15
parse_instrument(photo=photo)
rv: mA 0.35
